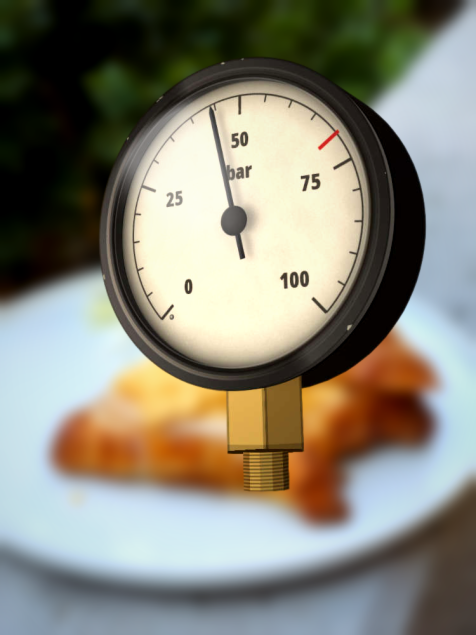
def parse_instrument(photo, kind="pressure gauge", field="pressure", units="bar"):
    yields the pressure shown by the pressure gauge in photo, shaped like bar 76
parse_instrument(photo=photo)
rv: bar 45
